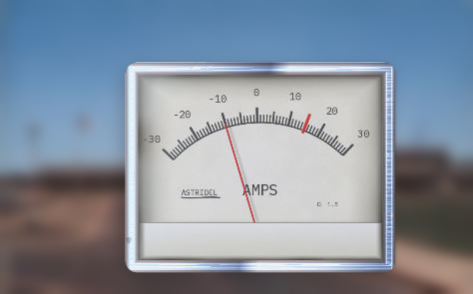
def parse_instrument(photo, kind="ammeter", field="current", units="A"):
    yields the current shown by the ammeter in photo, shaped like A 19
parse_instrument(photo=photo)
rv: A -10
